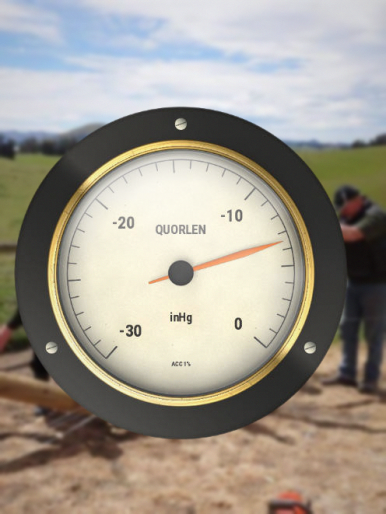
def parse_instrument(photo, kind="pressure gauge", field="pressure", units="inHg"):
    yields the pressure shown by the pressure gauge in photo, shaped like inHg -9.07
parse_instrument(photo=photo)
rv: inHg -6.5
